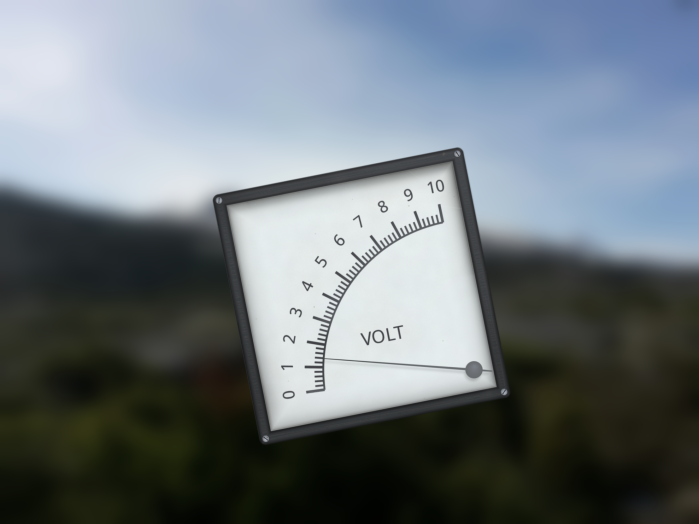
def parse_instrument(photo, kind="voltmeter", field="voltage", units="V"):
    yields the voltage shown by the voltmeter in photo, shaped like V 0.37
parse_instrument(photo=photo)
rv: V 1.4
